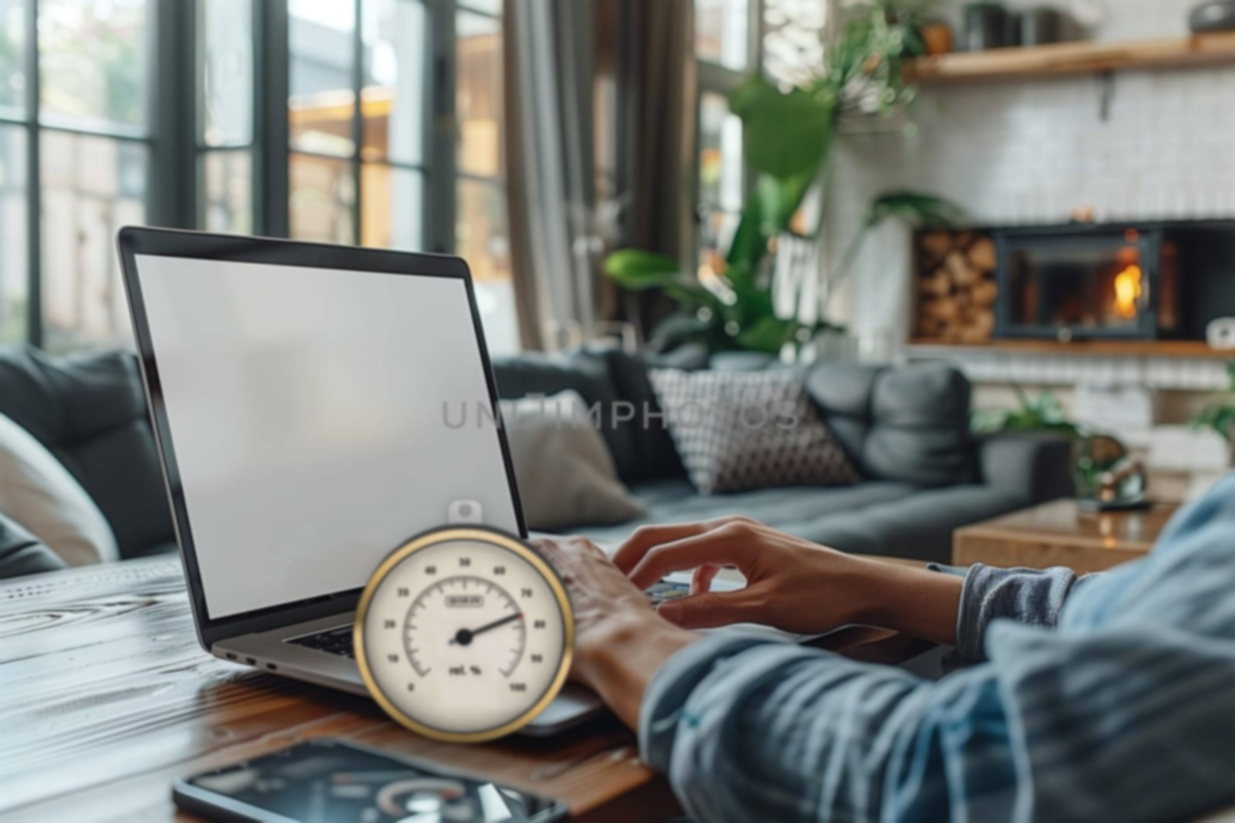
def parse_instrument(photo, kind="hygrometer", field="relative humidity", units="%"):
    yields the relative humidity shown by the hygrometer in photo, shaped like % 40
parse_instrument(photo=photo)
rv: % 75
